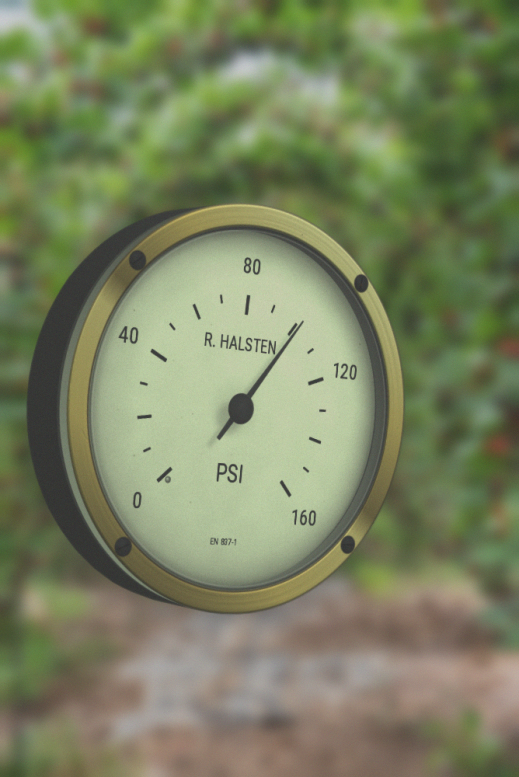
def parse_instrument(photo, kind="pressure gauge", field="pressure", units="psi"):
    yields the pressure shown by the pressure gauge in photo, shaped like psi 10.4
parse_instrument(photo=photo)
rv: psi 100
